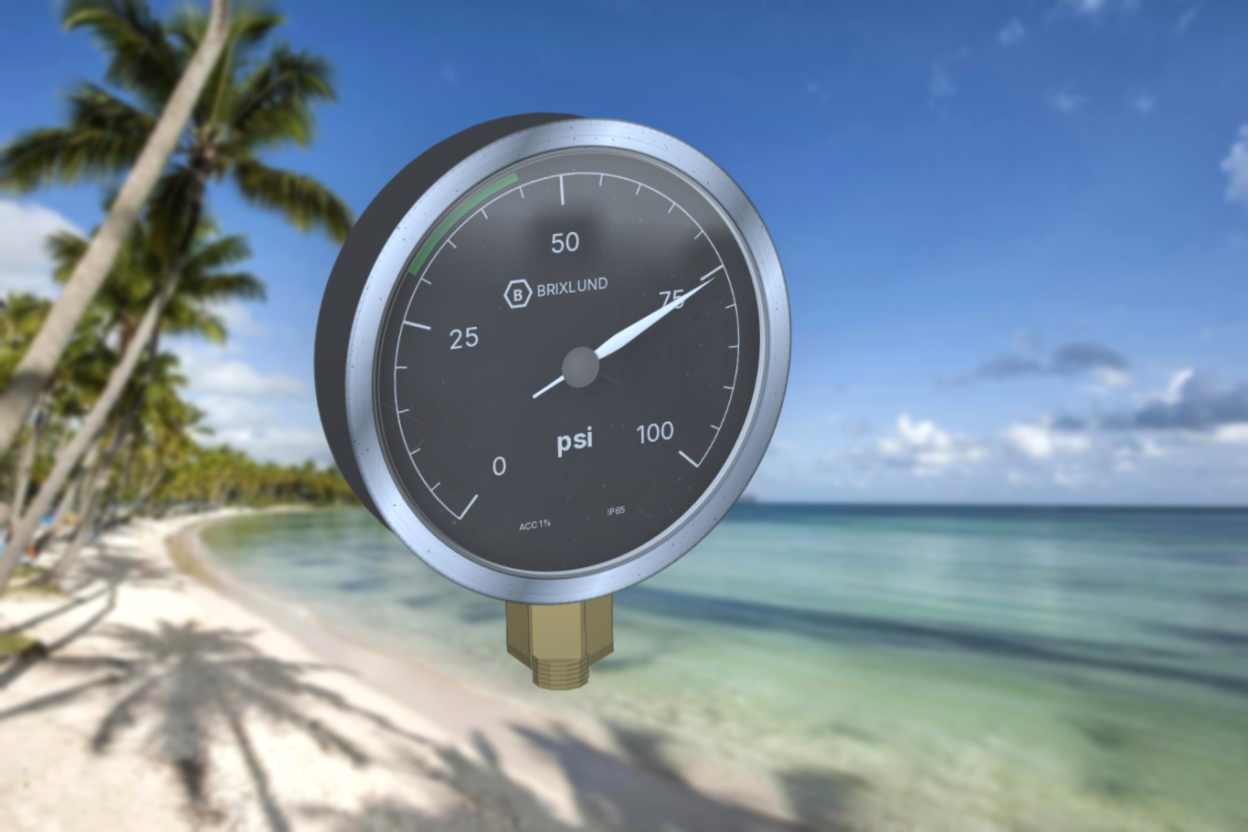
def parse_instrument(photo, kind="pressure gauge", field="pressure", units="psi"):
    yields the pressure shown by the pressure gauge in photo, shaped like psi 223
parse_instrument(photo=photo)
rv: psi 75
